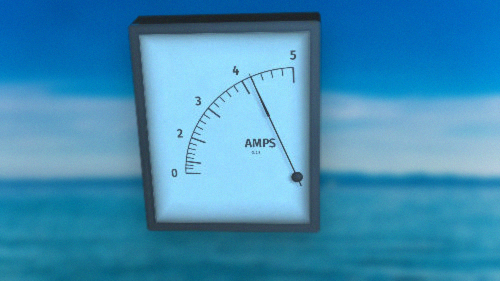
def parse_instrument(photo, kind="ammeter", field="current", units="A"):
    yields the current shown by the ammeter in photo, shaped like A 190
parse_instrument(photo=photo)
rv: A 4.2
